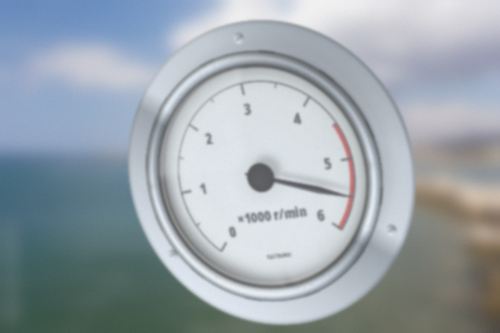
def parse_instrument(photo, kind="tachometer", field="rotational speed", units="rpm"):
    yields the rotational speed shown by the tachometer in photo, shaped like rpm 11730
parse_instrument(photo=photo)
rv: rpm 5500
